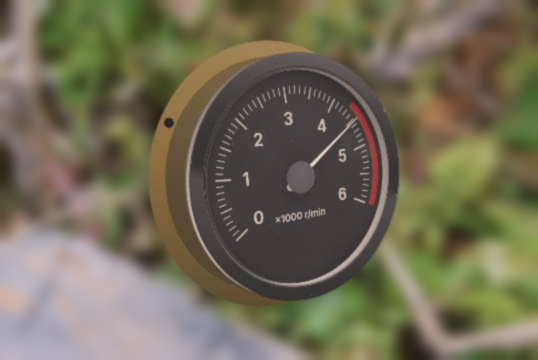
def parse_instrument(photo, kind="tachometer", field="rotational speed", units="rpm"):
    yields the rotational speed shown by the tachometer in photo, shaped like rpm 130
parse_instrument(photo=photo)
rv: rpm 4500
